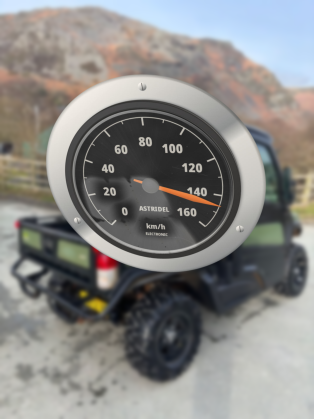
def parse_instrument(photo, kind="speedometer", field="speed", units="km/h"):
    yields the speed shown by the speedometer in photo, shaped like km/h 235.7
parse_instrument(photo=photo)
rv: km/h 145
